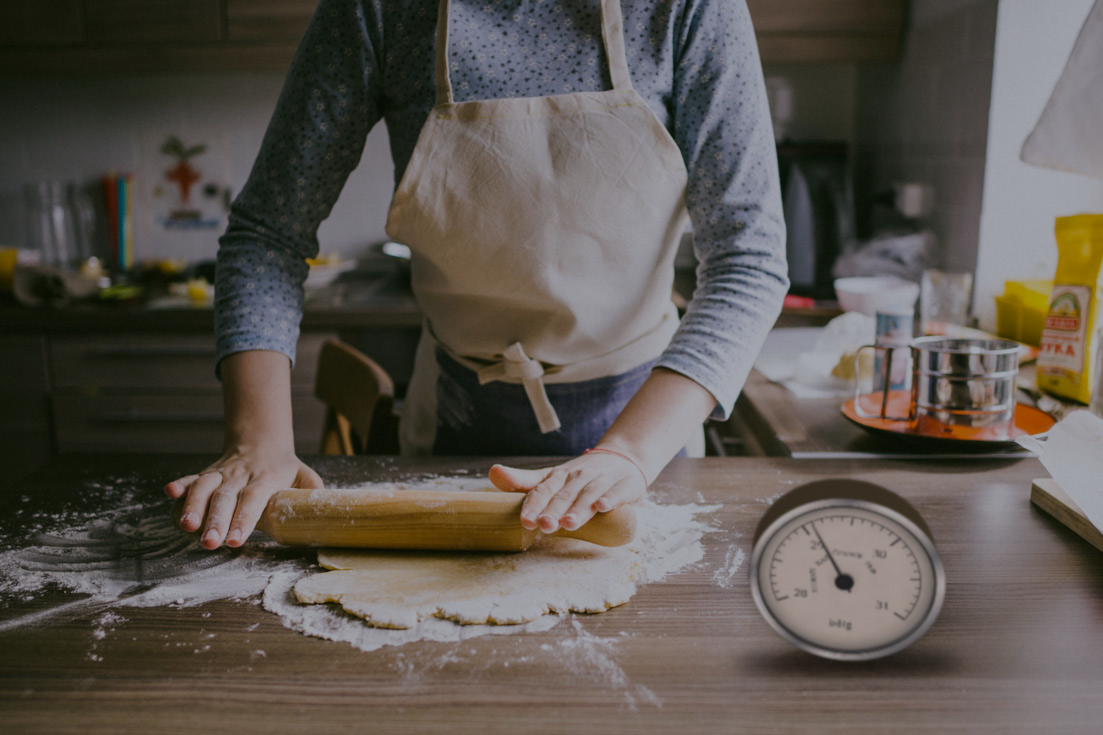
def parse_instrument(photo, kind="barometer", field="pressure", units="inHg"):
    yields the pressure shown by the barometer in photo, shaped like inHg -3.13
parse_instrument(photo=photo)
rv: inHg 29.1
